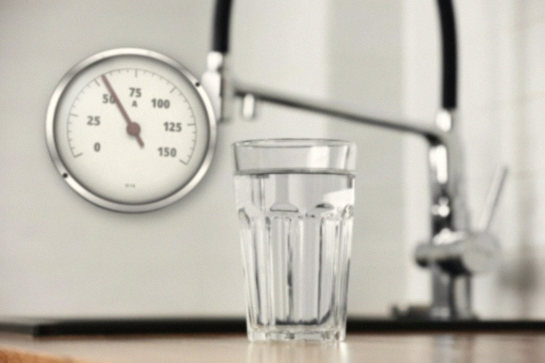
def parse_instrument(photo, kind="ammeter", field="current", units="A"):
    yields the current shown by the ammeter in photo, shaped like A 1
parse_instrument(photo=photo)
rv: A 55
